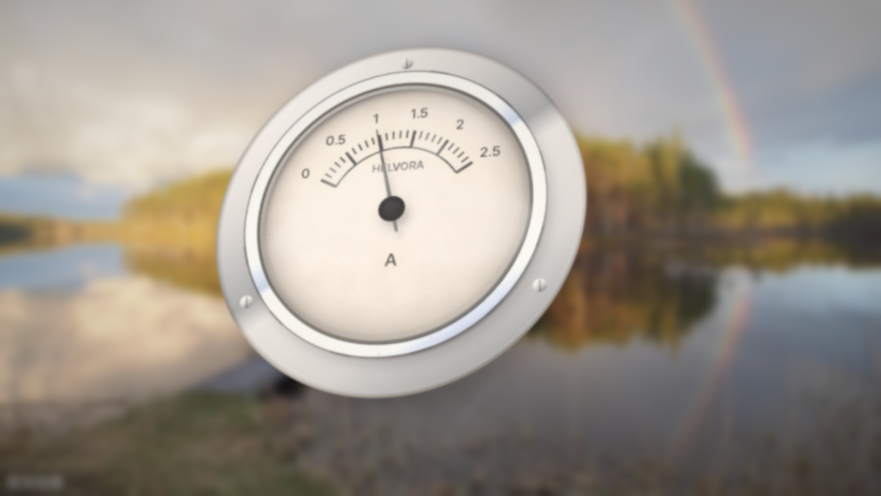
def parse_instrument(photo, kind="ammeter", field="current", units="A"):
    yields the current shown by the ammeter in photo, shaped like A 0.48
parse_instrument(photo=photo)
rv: A 1
